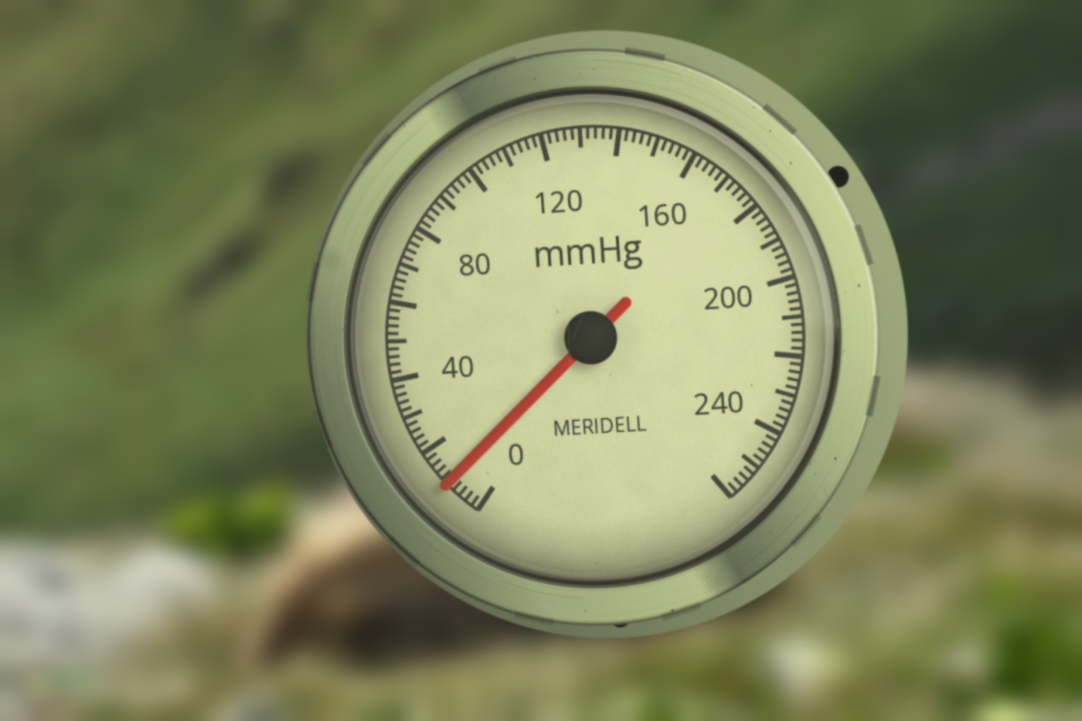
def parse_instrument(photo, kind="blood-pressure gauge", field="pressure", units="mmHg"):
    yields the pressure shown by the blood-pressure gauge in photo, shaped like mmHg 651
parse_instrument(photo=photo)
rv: mmHg 10
